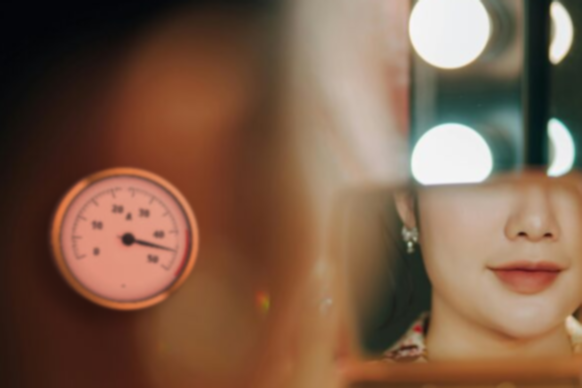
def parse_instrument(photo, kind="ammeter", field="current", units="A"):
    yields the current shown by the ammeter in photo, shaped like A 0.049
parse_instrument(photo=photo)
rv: A 45
